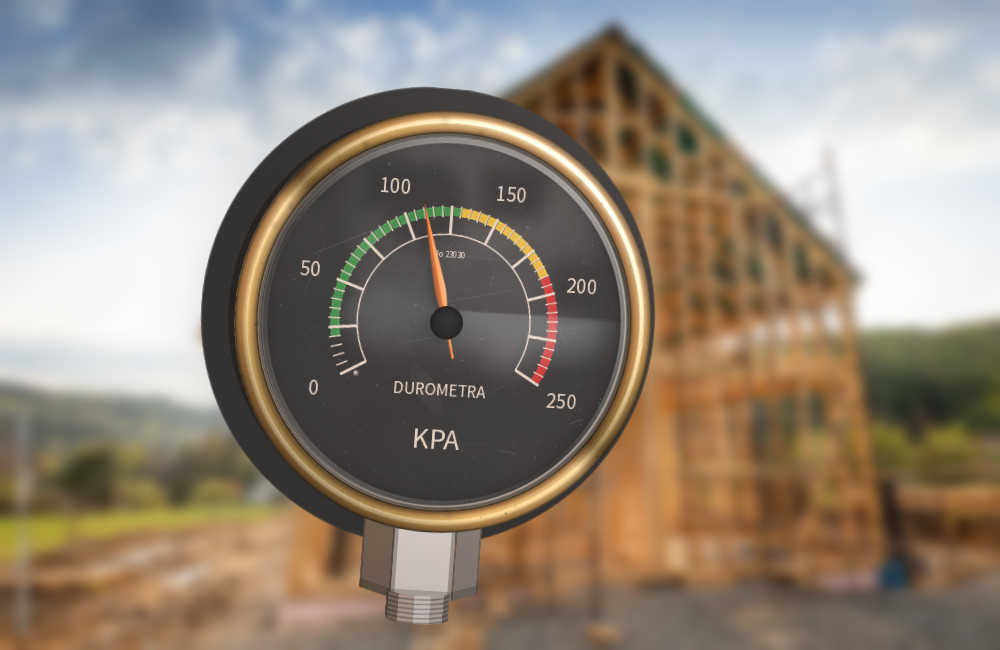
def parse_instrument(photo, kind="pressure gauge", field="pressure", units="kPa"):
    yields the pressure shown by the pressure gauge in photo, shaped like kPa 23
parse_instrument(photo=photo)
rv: kPa 110
